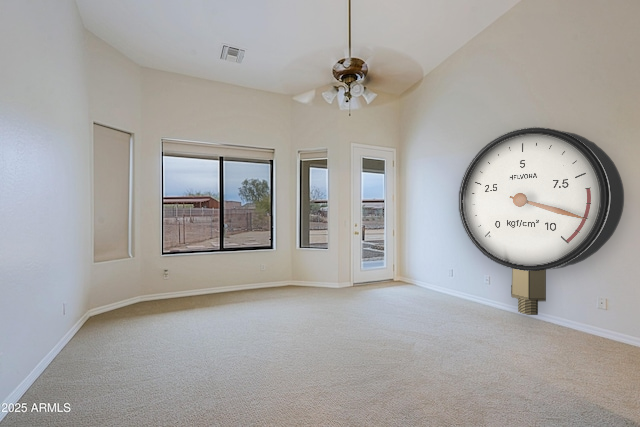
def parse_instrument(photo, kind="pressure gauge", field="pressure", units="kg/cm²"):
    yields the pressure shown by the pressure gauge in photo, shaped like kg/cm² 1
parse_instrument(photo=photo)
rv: kg/cm² 9
